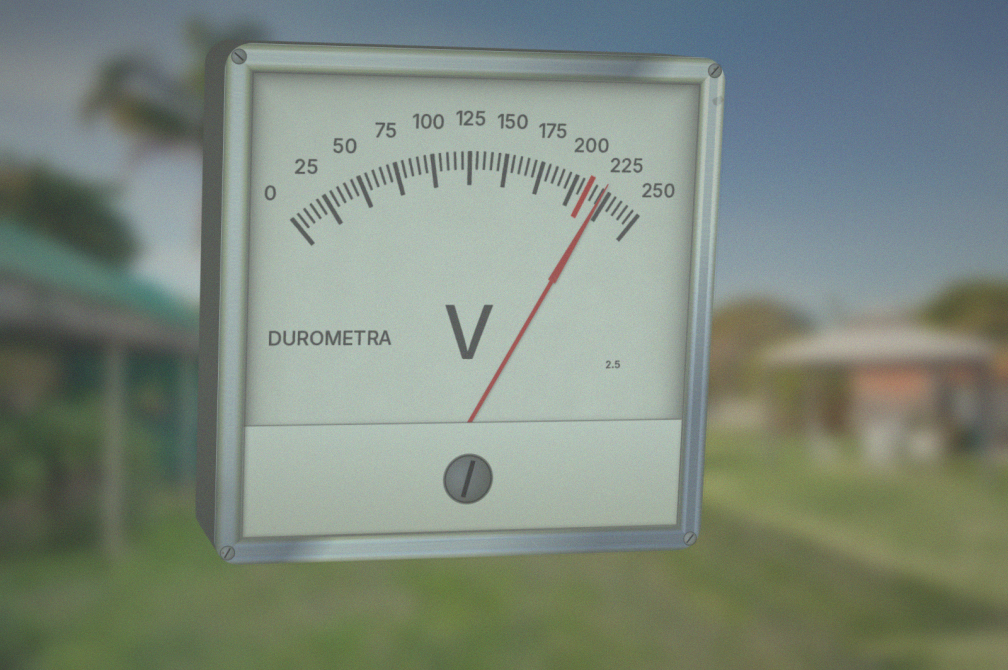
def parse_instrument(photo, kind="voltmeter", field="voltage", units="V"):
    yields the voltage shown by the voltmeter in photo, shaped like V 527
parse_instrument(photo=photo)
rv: V 220
